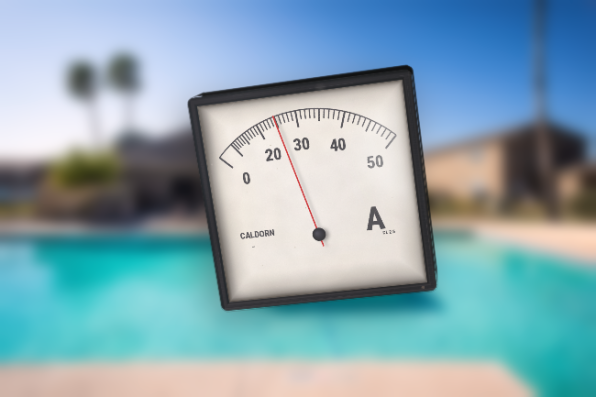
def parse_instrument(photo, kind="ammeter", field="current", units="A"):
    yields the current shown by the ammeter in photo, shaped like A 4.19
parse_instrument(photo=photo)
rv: A 25
